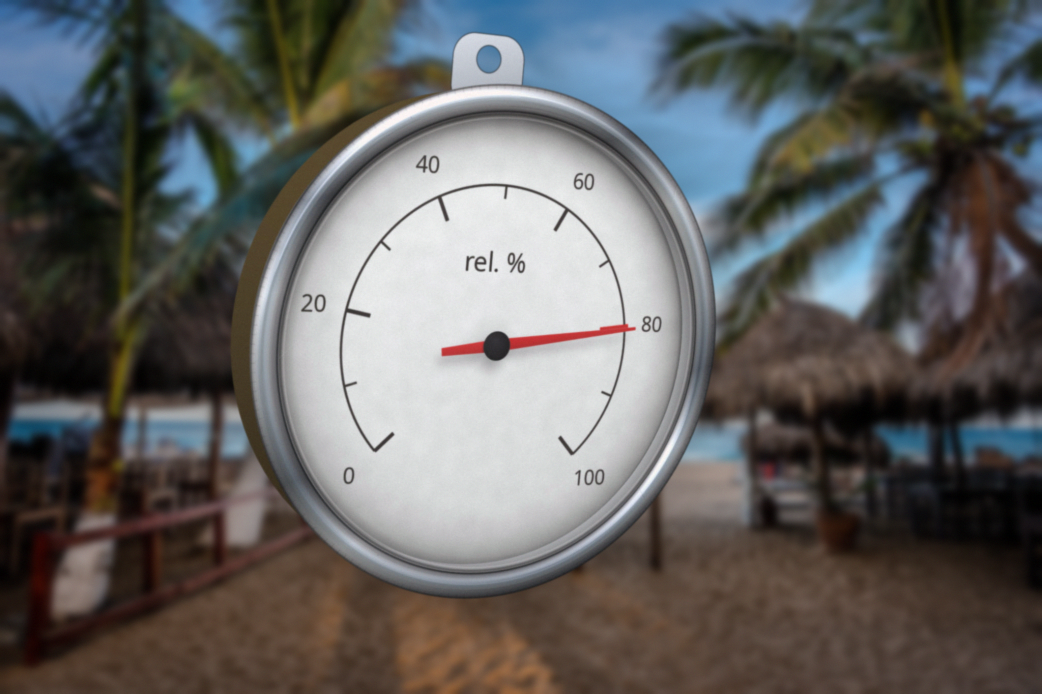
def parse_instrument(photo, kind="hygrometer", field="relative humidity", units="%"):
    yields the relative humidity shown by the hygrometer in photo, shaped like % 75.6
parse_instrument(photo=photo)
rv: % 80
